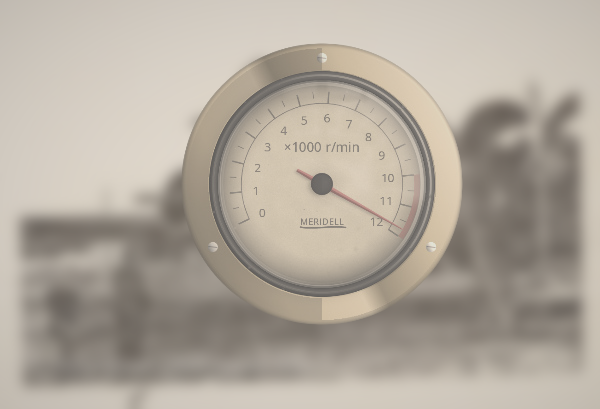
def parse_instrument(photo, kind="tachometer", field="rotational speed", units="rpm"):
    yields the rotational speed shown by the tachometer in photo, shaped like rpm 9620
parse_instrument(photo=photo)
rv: rpm 11750
